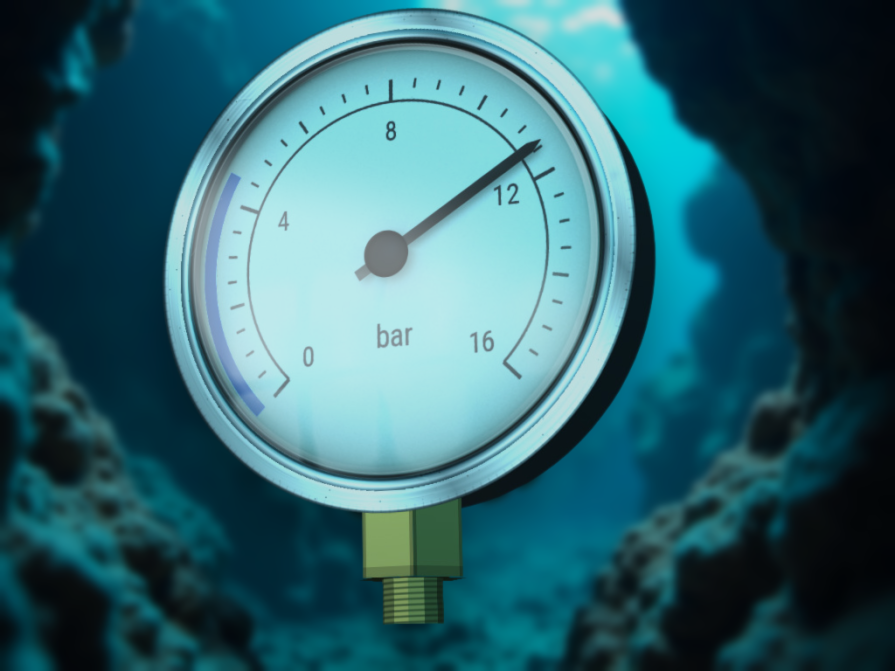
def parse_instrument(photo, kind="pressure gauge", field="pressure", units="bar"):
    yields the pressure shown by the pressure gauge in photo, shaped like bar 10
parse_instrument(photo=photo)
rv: bar 11.5
